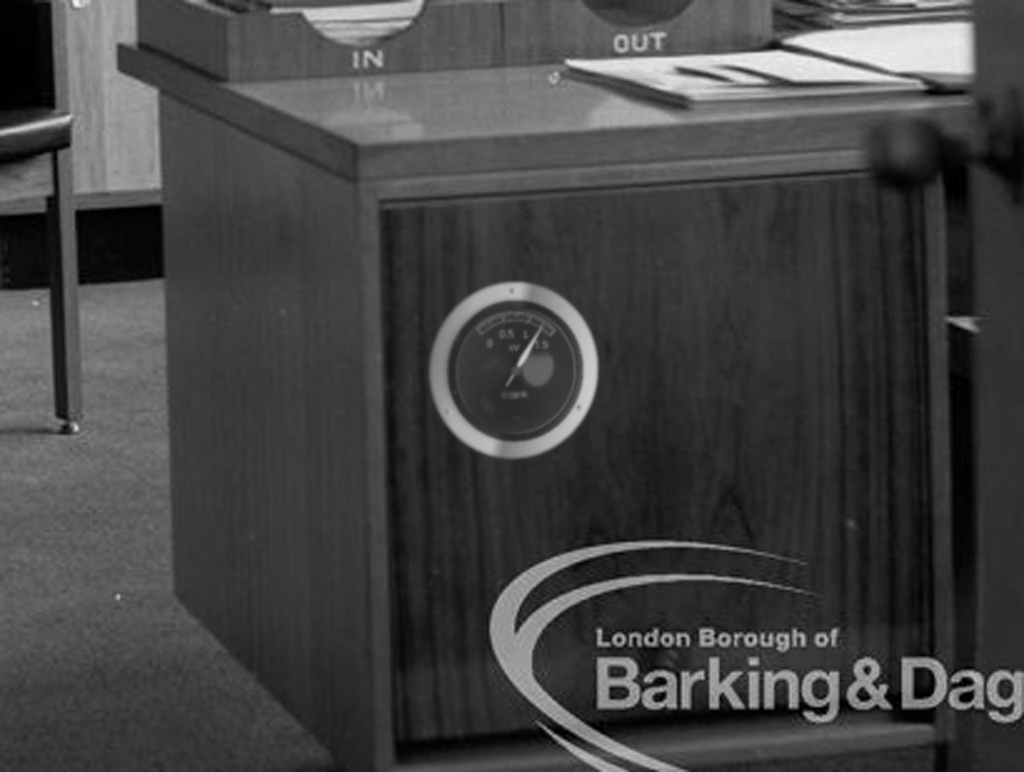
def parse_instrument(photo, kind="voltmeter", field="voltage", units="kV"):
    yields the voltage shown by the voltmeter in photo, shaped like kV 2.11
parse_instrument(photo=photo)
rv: kV 1.25
